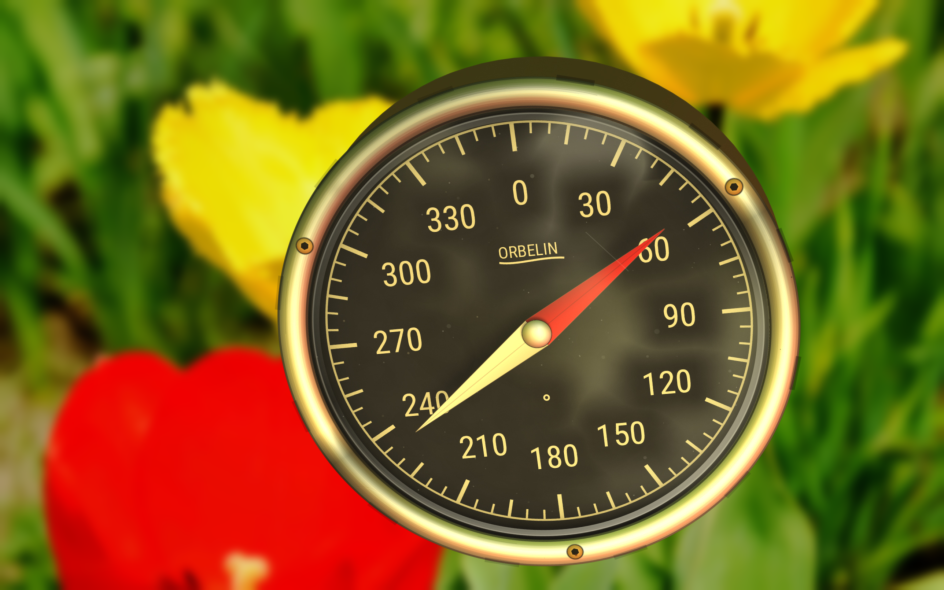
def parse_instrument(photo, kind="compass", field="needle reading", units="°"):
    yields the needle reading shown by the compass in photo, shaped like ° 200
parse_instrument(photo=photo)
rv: ° 55
